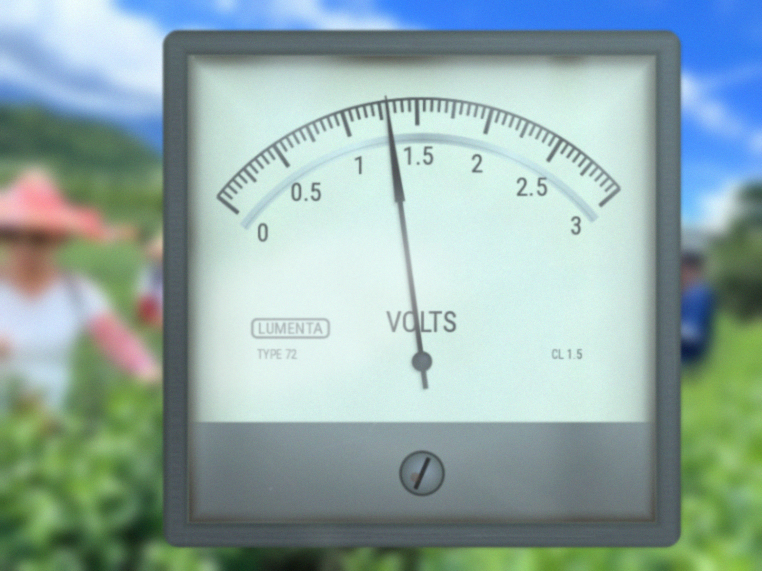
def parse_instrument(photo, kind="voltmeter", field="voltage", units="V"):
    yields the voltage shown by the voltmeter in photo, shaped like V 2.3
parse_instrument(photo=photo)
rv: V 1.3
